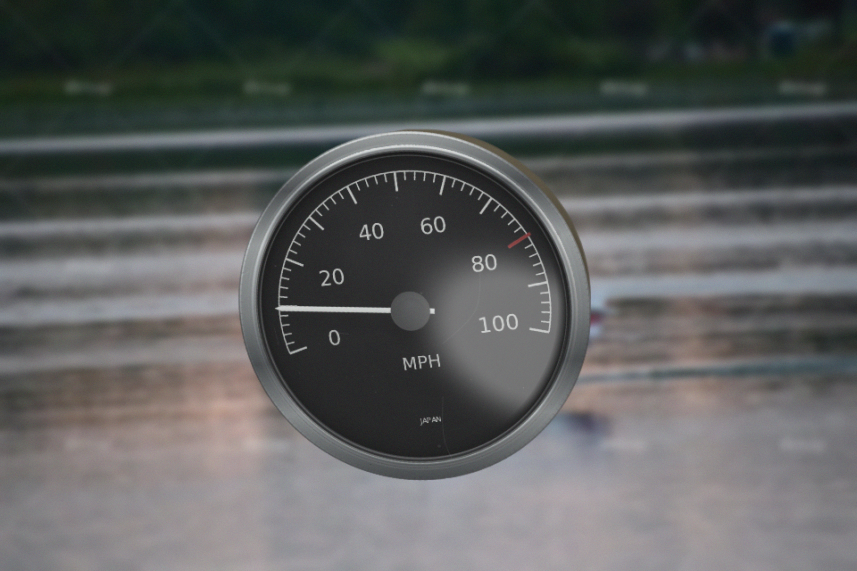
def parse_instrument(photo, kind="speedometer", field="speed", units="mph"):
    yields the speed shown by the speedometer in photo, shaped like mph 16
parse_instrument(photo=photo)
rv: mph 10
